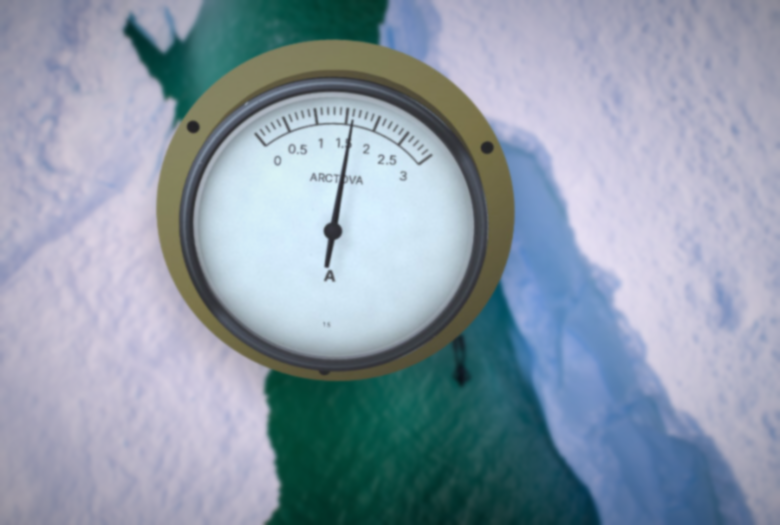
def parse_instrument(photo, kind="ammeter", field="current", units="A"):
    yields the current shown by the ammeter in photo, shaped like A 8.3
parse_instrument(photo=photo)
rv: A 1.6
